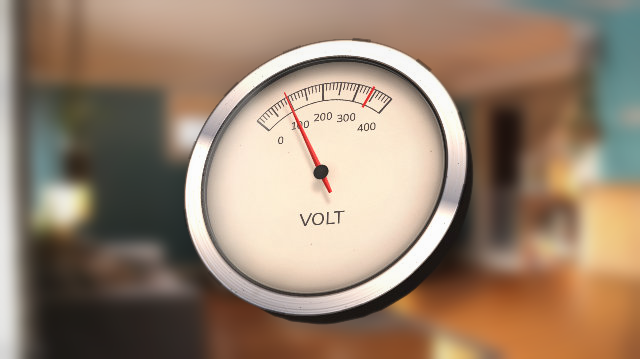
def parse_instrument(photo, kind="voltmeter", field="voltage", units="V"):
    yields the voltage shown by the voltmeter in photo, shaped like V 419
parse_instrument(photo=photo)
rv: V 100
